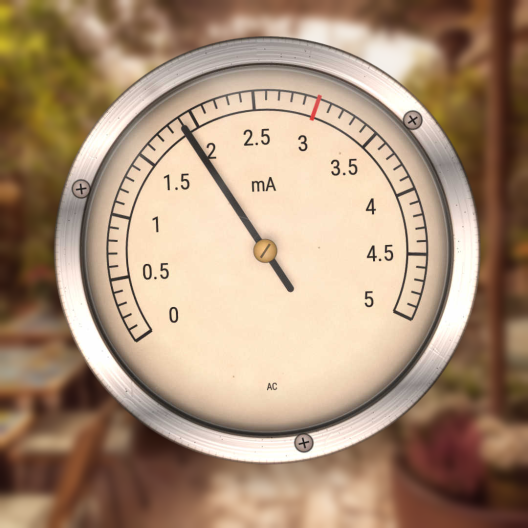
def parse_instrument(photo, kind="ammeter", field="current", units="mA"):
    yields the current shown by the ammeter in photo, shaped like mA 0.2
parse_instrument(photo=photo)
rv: mA 1.9
